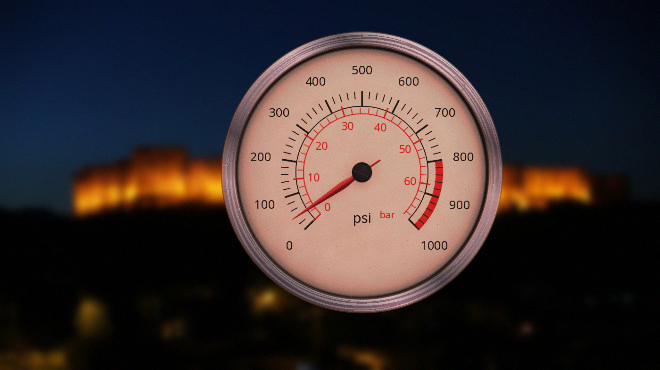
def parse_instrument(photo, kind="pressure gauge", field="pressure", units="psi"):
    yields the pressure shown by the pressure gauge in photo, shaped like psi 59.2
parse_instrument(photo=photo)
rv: psi 40
